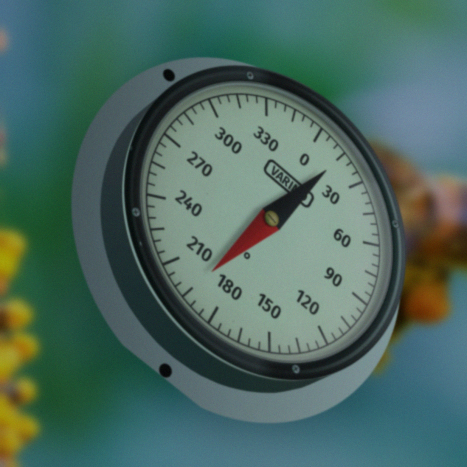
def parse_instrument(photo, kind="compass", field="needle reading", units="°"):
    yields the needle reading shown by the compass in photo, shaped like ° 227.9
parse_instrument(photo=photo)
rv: ° 195
